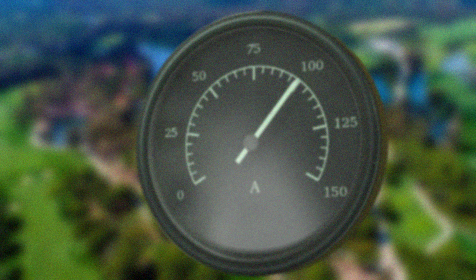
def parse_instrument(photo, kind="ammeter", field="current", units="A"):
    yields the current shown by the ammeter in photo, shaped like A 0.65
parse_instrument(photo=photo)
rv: A 100
